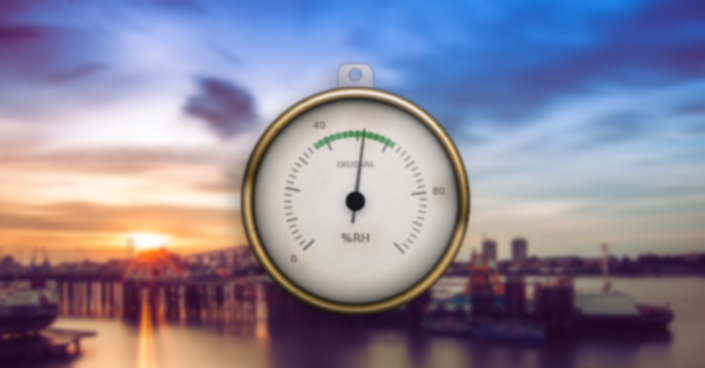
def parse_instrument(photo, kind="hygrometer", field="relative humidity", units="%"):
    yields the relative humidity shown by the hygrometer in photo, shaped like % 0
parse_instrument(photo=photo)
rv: % 52
